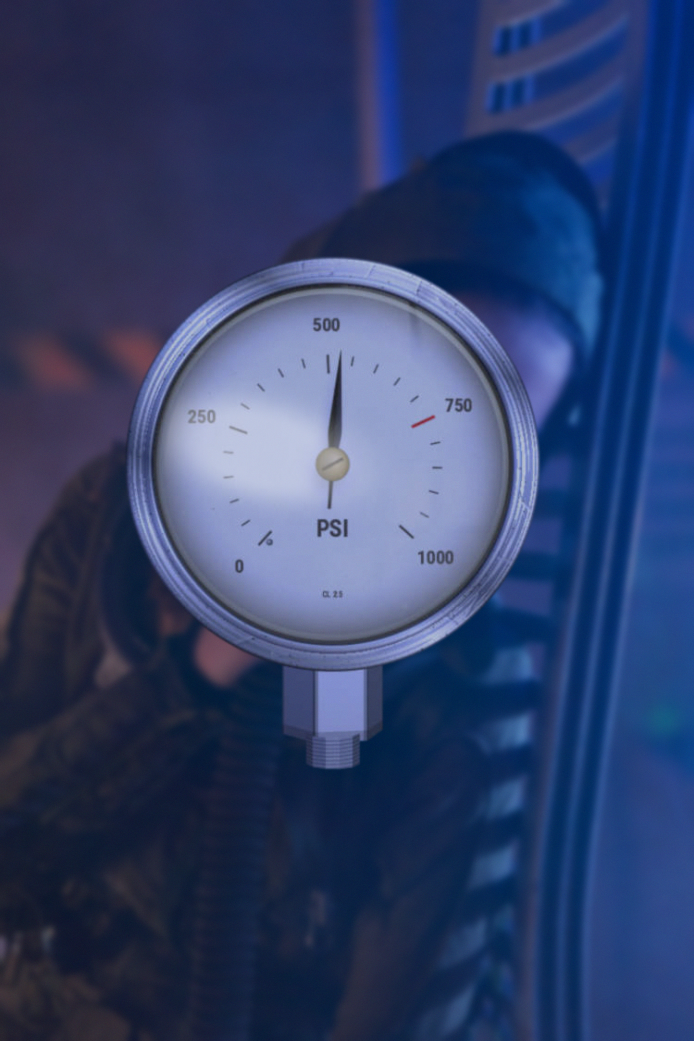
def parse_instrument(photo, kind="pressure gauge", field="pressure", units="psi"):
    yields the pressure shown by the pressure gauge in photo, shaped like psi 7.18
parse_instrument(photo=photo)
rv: psi 525
